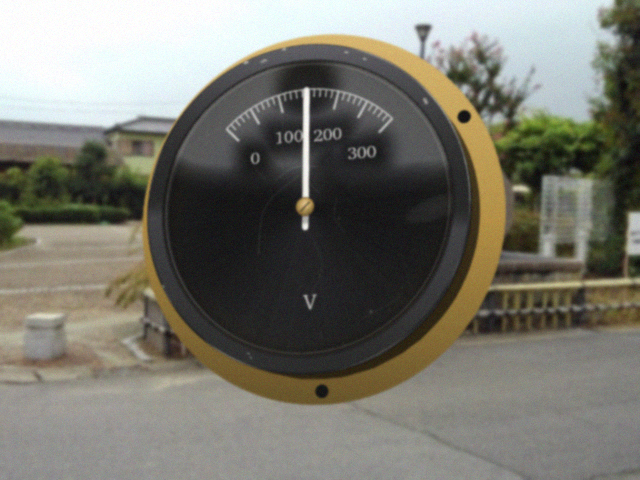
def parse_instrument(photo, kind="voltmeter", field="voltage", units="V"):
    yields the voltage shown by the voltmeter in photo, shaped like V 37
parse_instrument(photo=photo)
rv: V 150
